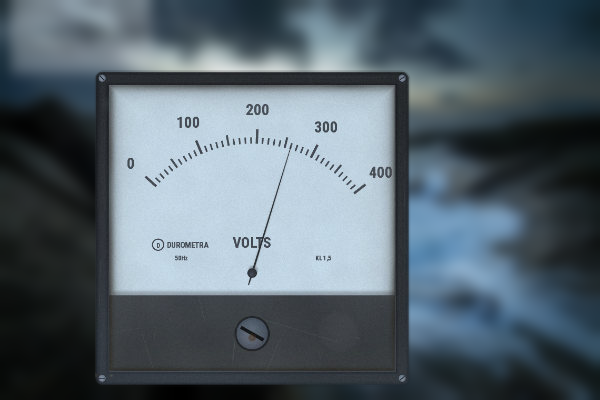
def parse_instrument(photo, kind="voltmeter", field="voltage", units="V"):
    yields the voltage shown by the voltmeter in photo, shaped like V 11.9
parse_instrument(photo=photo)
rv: V 260
